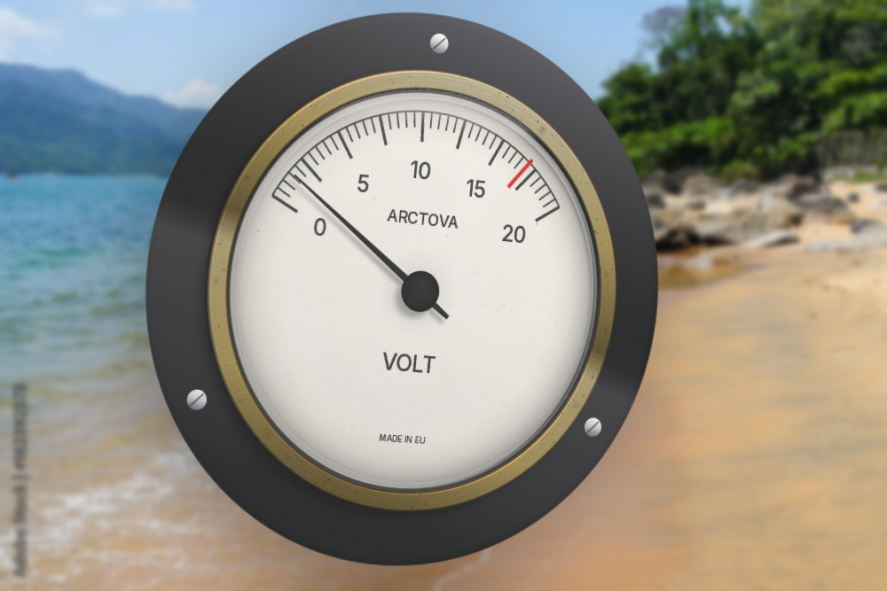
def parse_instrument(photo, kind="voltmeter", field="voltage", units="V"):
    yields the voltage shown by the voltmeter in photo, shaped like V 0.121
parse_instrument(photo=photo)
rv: V 1.5
